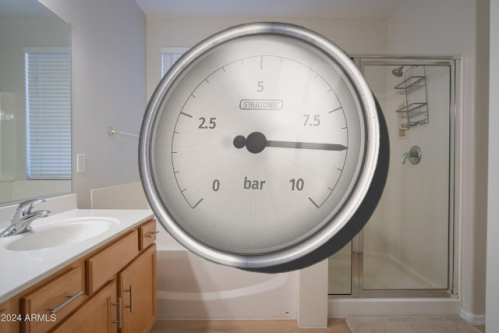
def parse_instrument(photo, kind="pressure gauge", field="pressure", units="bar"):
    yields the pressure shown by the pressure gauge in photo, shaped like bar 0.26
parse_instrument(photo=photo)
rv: bar 8.5
